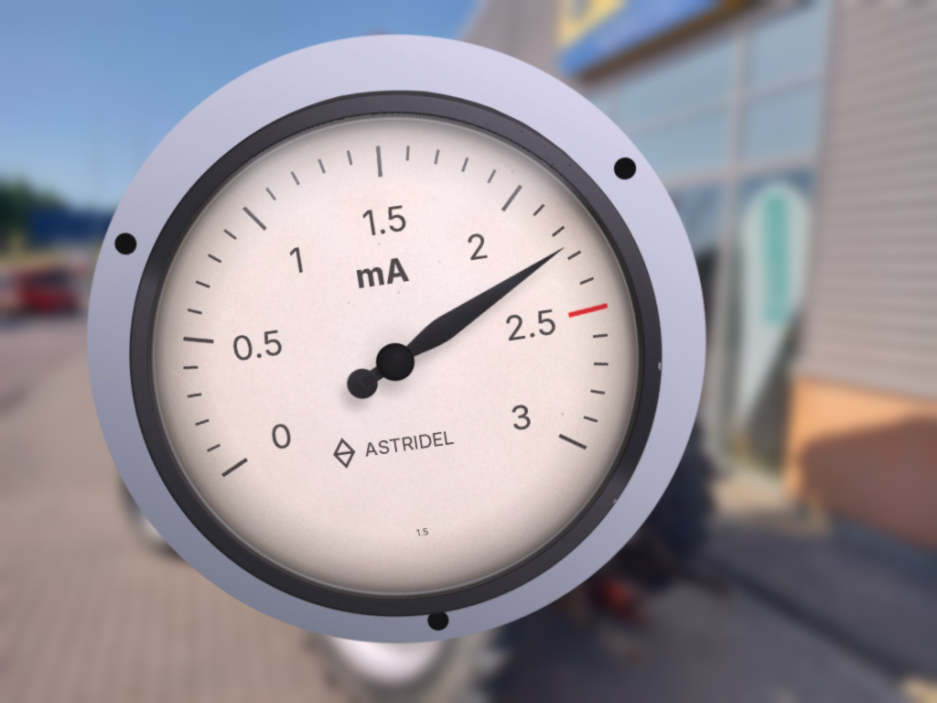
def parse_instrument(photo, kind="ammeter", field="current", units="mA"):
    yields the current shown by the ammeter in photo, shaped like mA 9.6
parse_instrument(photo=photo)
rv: mA 2.25
